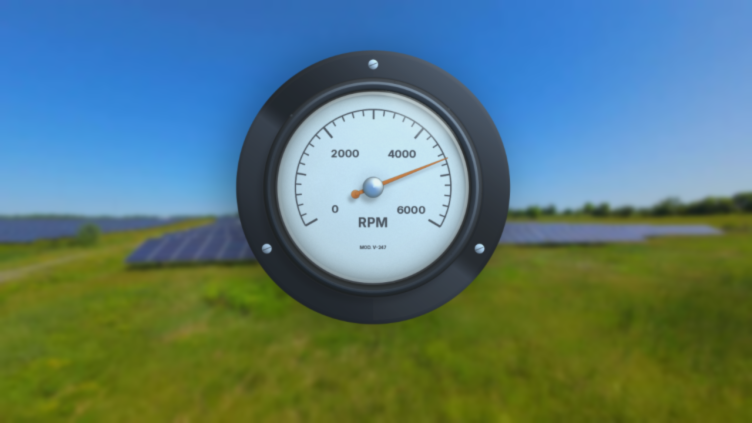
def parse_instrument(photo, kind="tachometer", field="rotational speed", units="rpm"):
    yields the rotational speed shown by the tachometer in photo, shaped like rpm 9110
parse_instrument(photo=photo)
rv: rpm 4700
